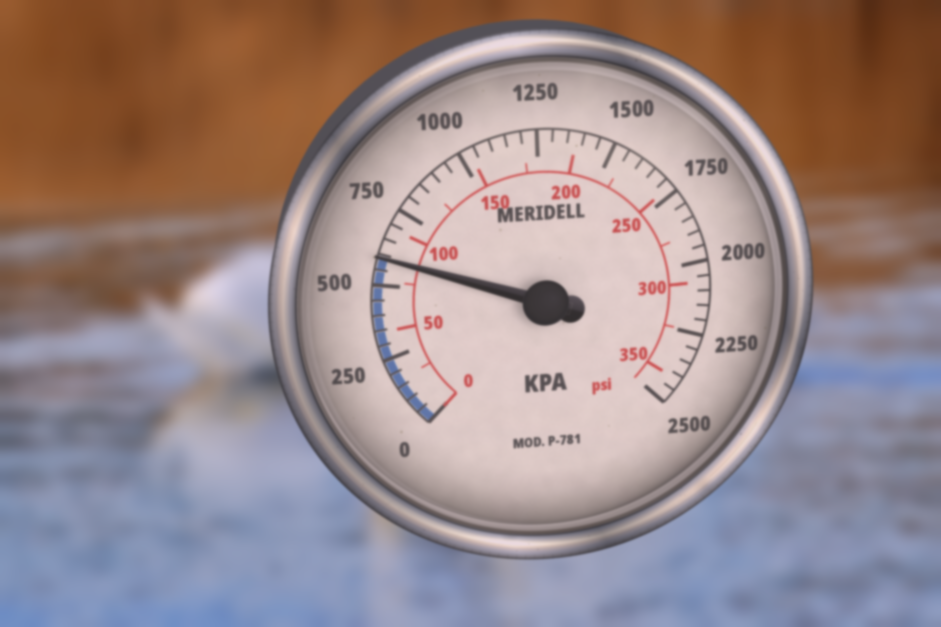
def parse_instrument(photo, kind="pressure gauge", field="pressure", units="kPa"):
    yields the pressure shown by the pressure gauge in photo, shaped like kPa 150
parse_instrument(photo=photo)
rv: kPa 600
